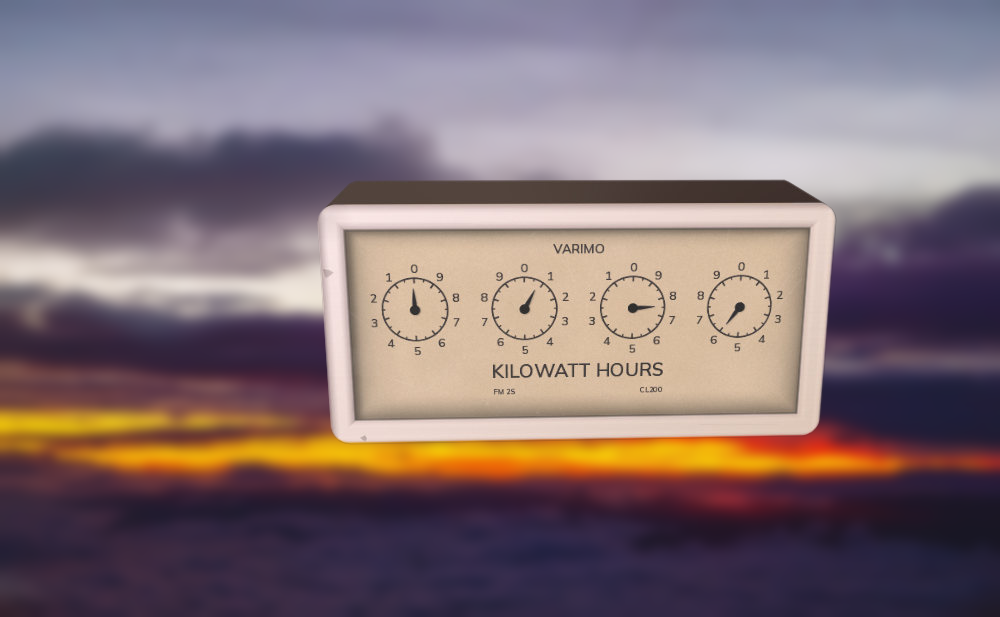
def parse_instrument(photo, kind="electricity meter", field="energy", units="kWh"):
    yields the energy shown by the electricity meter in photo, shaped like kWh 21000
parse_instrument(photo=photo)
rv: kWh 76
